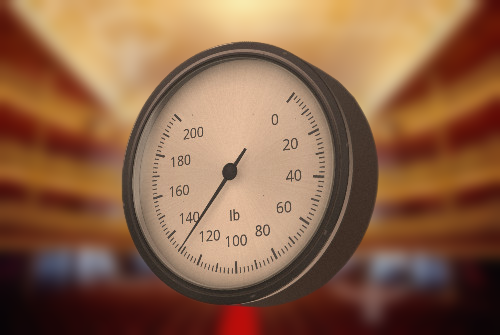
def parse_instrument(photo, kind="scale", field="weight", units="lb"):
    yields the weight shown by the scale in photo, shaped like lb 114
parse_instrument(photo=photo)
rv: lb 130
